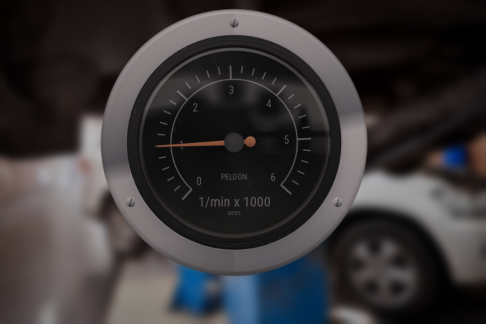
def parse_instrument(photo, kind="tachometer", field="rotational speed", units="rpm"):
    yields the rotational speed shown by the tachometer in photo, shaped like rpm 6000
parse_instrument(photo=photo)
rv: rpm 1000
